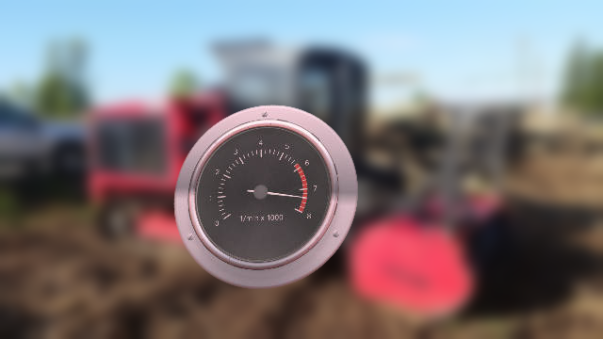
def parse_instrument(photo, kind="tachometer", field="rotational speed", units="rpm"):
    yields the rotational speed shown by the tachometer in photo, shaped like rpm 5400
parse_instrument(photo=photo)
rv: rpm 7400
